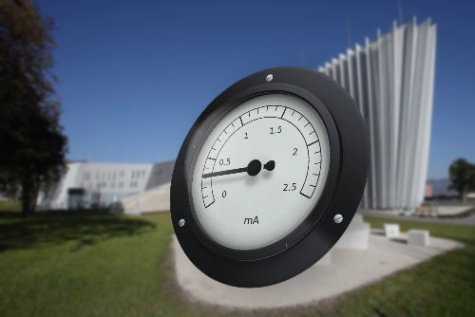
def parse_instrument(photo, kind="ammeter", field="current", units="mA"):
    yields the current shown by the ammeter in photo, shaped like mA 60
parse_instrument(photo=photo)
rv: mA 0.3
